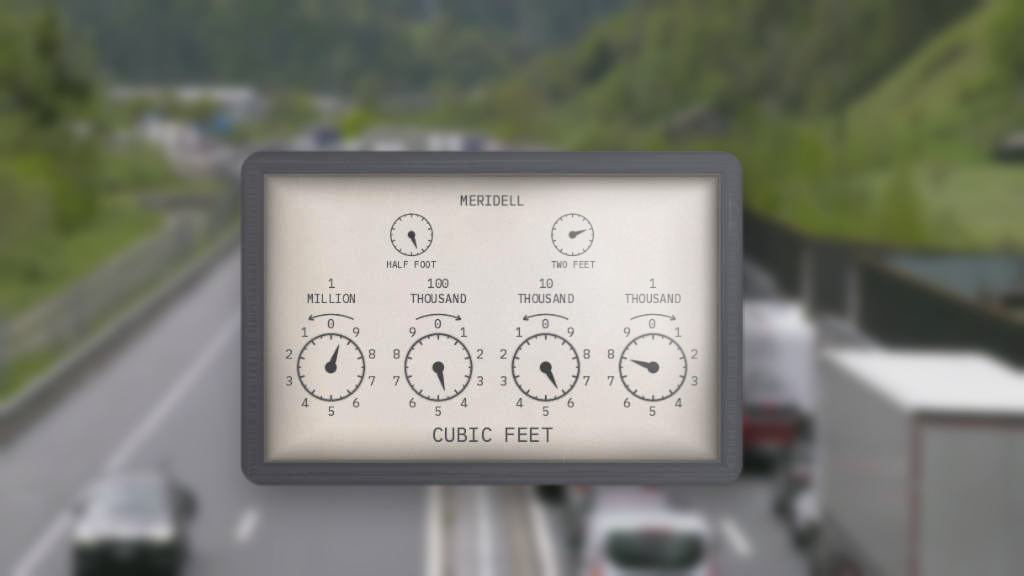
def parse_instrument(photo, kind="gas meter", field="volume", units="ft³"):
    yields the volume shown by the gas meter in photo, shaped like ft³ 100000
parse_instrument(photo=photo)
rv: ft³ 945800
